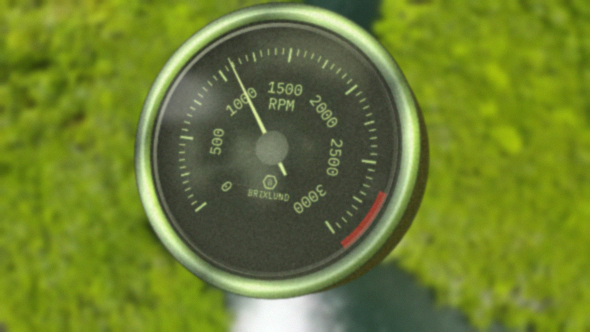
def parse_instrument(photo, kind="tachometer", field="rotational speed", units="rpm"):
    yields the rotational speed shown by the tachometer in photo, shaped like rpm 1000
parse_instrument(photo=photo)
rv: rpm 1100
